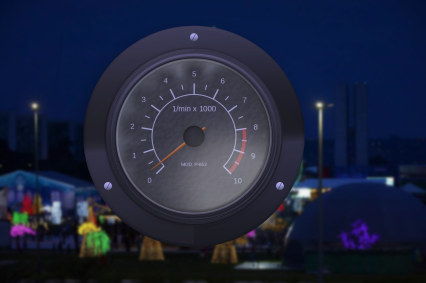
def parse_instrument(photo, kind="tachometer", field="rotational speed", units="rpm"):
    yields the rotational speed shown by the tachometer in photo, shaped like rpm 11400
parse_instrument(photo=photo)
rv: rpm 250
